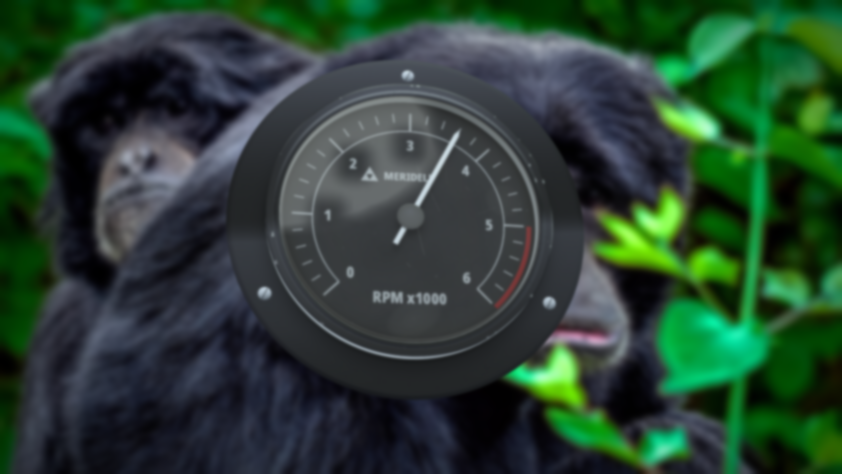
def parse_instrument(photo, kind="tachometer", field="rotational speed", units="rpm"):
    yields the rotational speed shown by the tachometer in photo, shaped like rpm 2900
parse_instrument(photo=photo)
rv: rpm 3600
